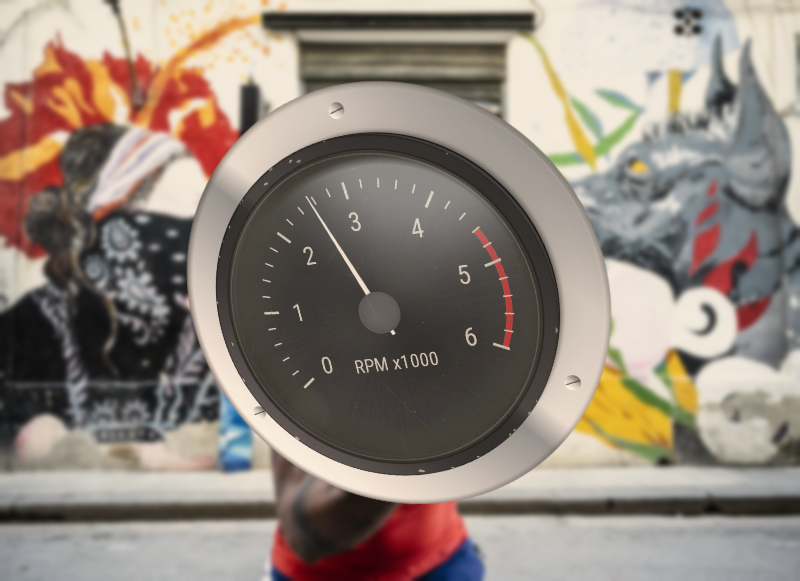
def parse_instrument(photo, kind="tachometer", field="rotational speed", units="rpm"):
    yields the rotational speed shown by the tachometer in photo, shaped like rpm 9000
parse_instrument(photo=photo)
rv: rpm 2600
